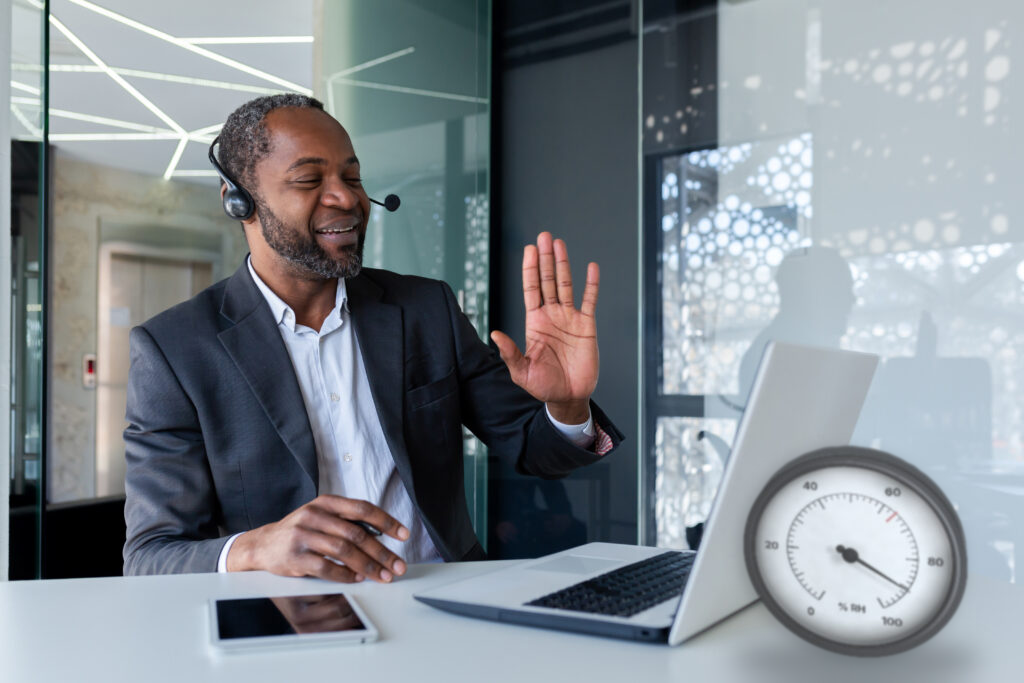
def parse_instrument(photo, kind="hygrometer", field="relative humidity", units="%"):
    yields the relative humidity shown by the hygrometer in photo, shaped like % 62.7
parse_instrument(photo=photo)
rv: % 90
